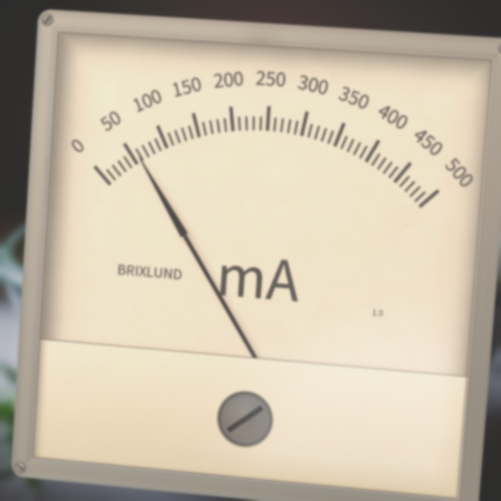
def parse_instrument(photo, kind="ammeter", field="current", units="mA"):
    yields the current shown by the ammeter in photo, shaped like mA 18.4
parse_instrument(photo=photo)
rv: mA 60
